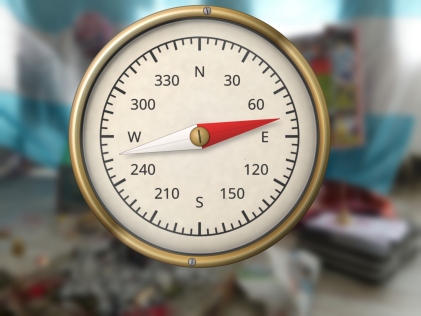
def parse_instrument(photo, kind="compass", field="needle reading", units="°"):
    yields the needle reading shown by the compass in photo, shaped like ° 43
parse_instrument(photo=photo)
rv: ° 77.5
